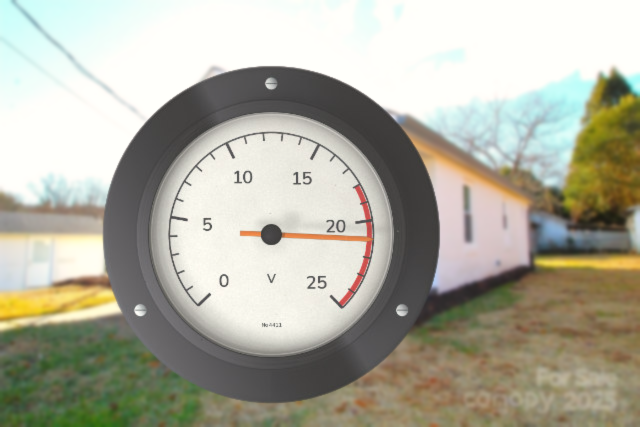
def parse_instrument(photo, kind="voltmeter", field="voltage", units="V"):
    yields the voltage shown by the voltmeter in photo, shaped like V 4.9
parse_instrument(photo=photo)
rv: V 21
